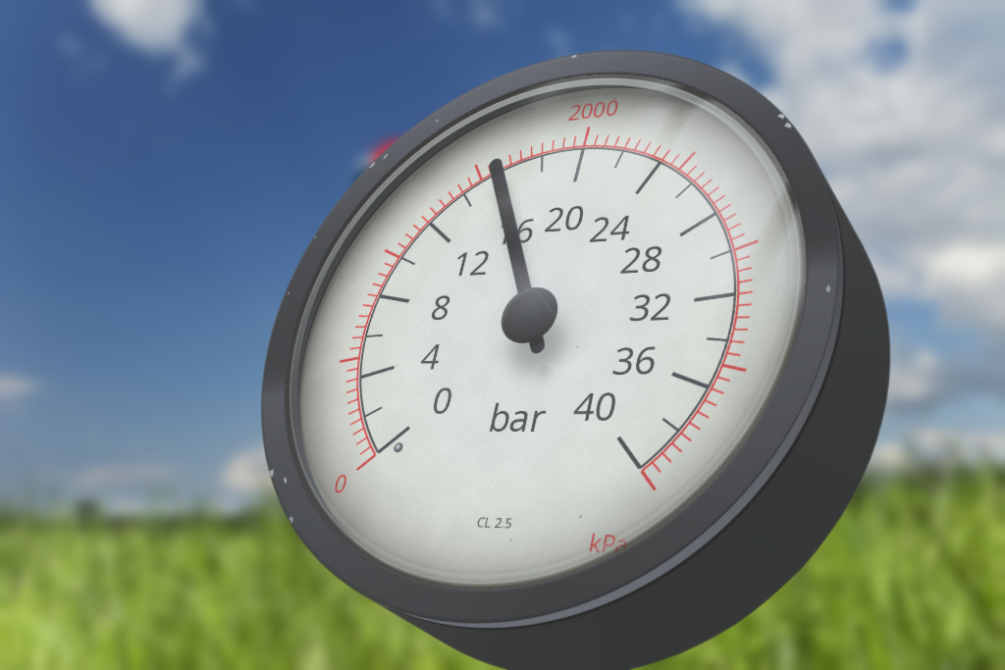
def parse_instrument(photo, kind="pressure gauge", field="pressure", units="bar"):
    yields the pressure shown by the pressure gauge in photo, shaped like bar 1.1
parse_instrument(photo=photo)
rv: bar 16
